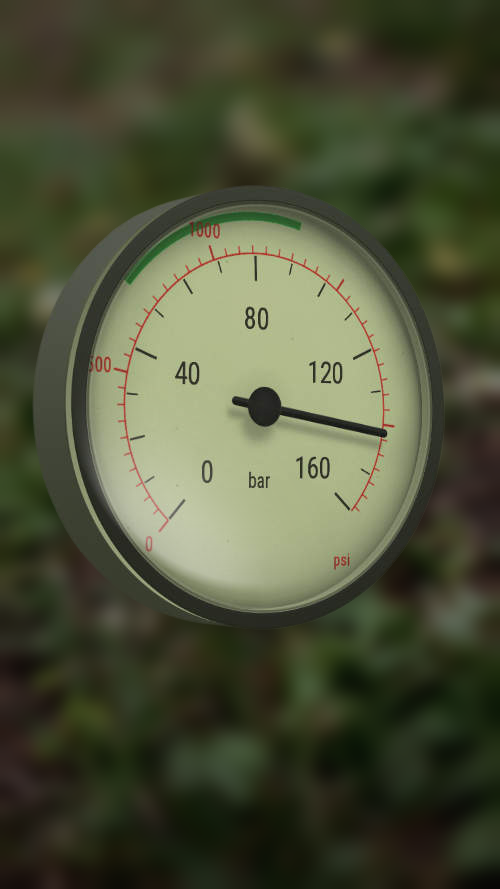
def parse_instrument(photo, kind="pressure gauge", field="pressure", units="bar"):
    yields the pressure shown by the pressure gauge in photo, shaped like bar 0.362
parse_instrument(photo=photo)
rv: bar 140
